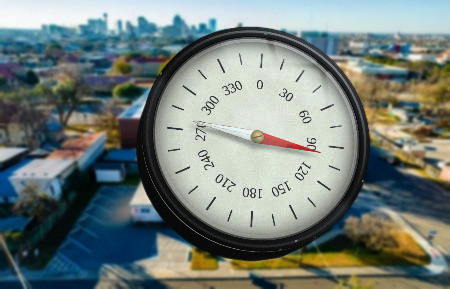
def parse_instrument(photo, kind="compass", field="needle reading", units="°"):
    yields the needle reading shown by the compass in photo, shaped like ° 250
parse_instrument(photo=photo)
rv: ° 97.5
